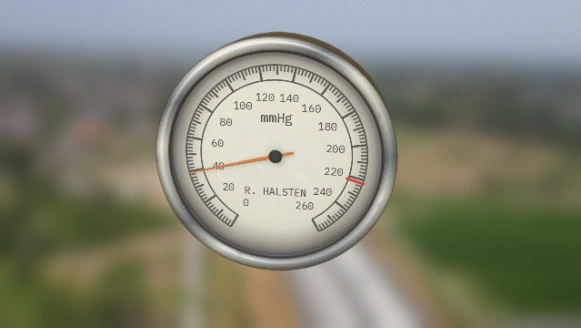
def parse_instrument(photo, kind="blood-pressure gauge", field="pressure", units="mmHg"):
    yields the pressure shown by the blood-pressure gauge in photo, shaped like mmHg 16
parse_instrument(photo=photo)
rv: mmHg 40
